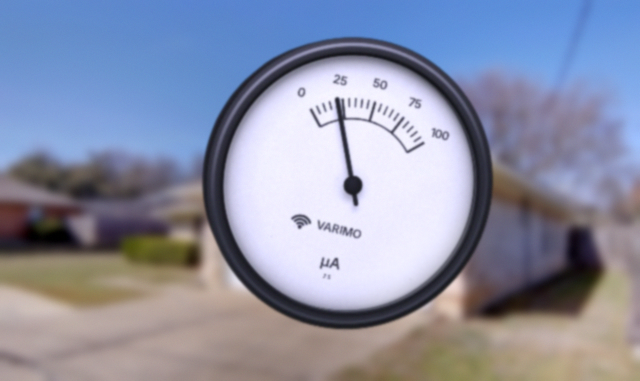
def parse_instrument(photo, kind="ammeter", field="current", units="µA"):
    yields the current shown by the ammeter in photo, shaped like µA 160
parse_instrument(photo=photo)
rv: µA 20
